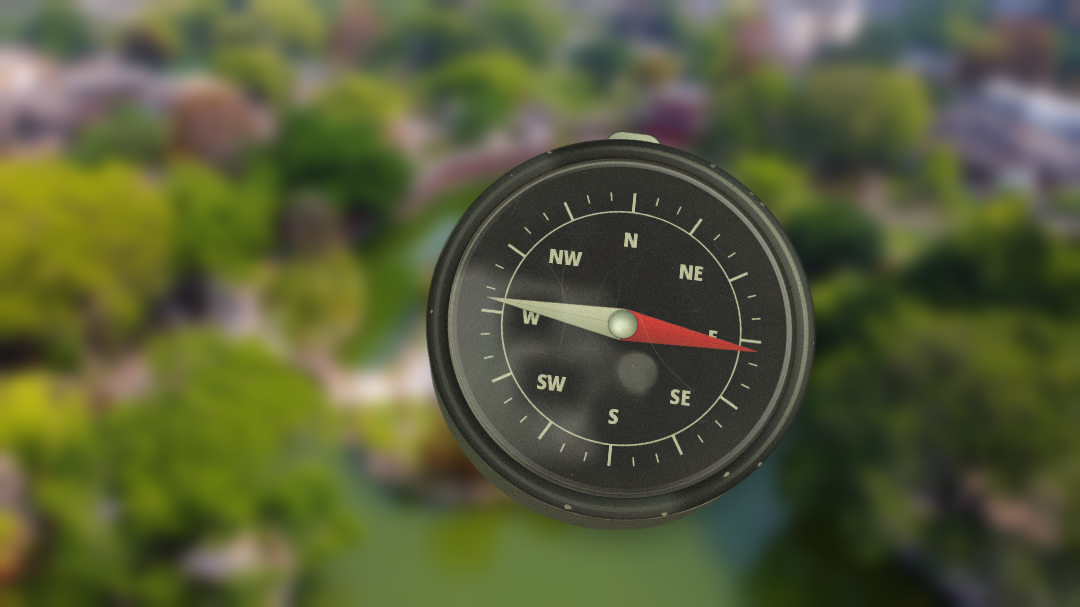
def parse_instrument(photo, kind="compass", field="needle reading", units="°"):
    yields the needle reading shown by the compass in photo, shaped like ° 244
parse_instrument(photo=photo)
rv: ° 95
